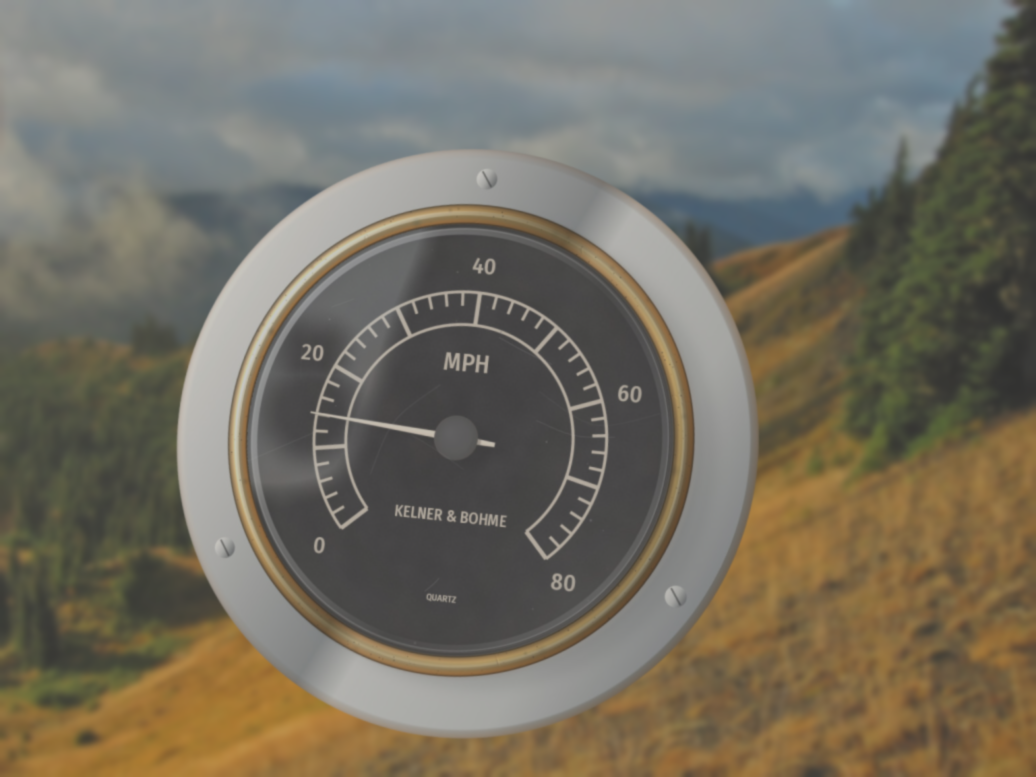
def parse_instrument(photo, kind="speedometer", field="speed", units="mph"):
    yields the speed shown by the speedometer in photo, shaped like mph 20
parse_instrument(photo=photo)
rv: mph 14
